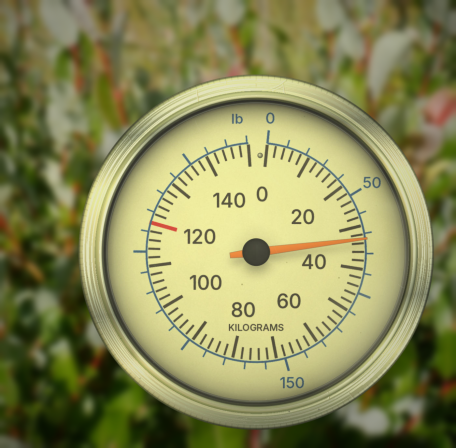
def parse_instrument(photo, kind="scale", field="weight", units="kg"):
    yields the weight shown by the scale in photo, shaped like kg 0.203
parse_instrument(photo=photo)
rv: kg 33
